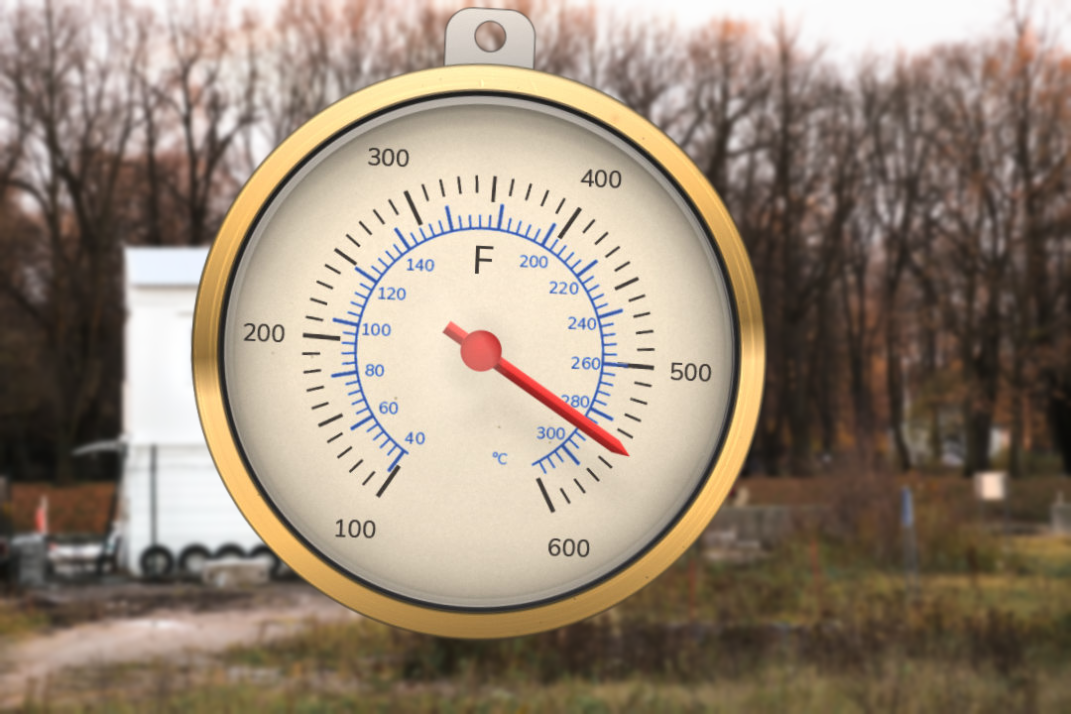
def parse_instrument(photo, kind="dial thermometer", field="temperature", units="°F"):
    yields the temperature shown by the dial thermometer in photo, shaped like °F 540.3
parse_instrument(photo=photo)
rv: °F 550
